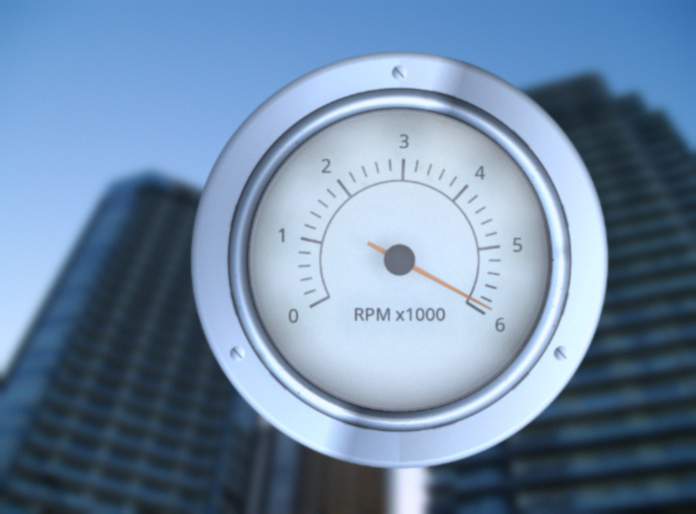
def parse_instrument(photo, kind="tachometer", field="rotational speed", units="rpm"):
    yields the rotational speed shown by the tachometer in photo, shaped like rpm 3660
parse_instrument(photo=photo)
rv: rpm 5900
